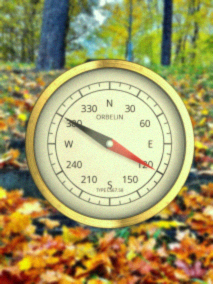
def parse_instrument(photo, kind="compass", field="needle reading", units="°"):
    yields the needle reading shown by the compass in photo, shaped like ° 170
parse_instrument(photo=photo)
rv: ° 120
